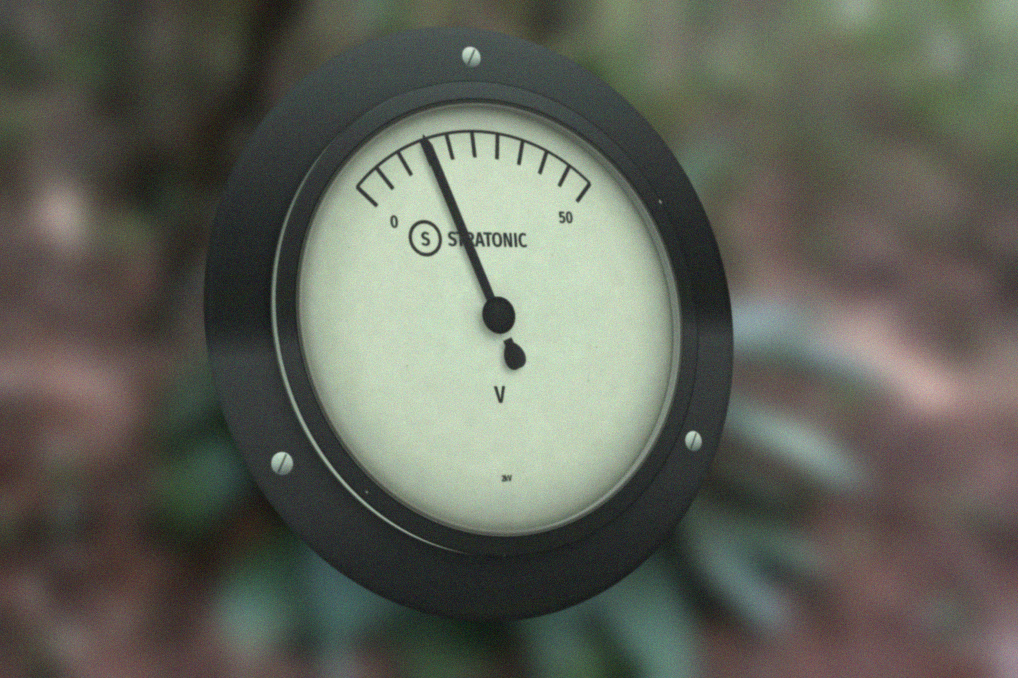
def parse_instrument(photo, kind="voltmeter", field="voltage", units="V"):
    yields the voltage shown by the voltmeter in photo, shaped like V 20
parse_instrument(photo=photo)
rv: V 15
